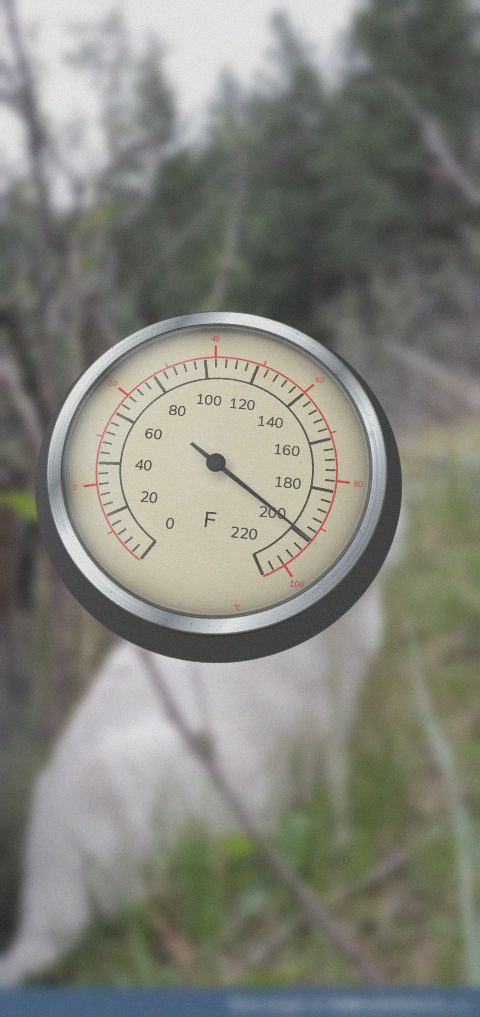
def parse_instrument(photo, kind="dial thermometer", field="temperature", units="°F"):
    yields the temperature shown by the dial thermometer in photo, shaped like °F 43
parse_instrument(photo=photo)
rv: °F 200
